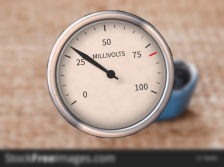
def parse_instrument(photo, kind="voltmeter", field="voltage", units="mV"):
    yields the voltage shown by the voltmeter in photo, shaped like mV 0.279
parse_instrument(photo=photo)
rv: mV 30
